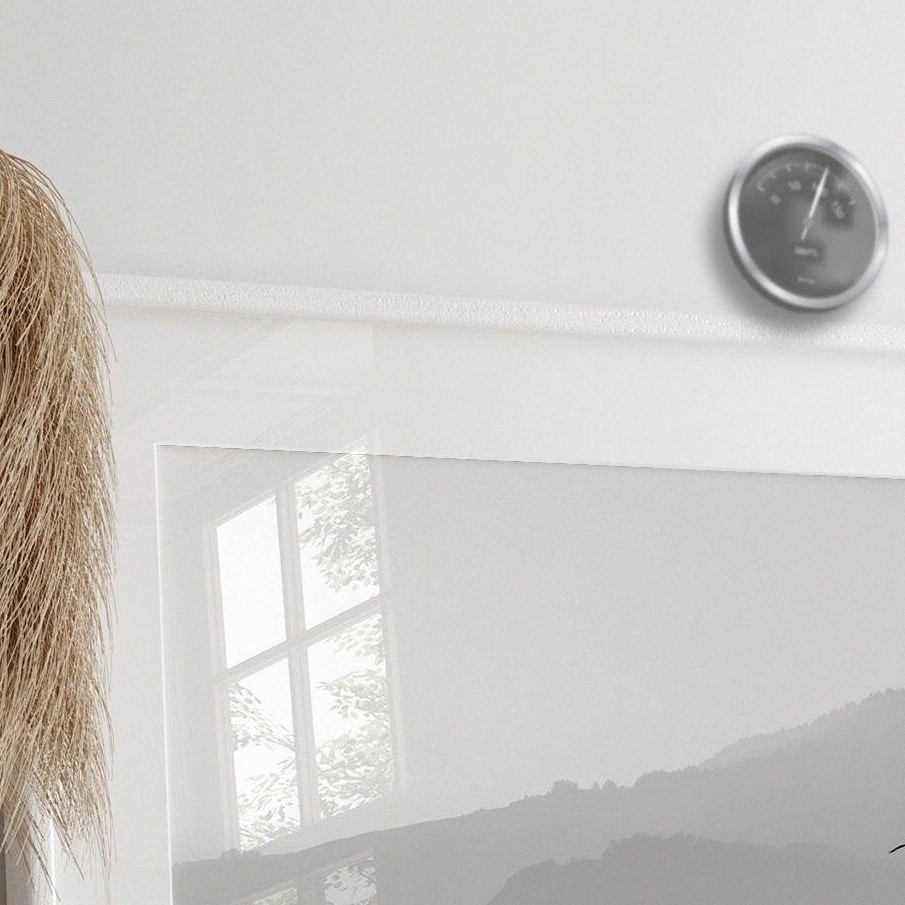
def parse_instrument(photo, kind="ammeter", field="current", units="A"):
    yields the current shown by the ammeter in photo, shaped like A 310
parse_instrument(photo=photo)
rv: A 100
